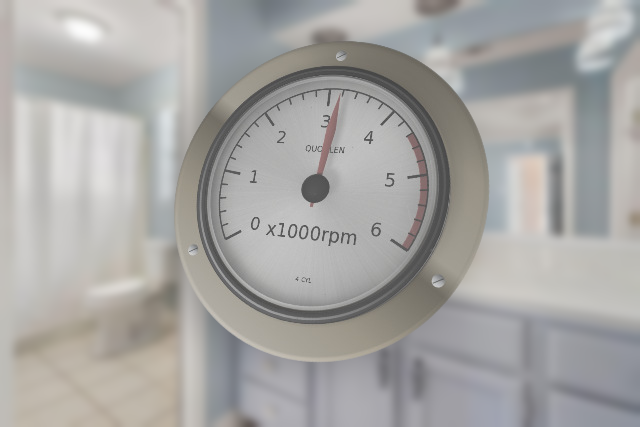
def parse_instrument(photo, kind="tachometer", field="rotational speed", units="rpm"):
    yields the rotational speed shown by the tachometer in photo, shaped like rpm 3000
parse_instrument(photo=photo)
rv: rpm 3200
